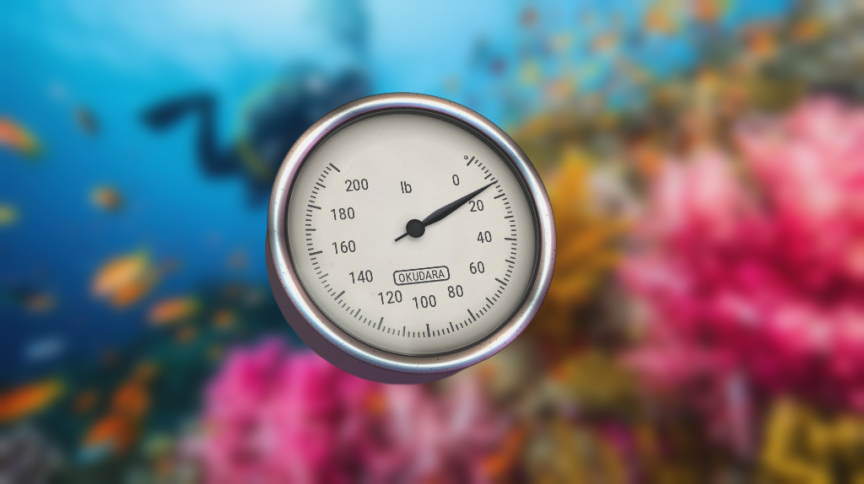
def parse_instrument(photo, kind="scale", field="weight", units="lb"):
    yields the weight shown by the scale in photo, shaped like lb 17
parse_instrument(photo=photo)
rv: lb 14
